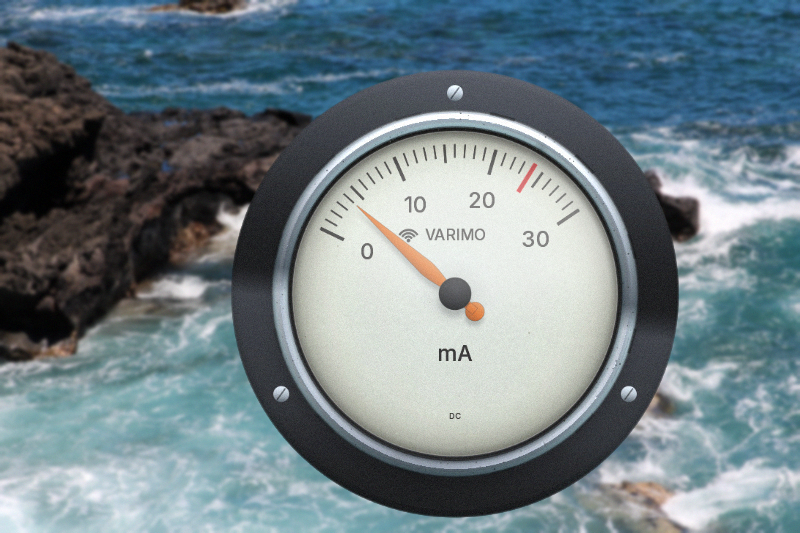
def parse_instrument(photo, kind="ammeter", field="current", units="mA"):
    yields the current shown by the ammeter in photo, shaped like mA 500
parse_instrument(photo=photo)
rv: mA 4
